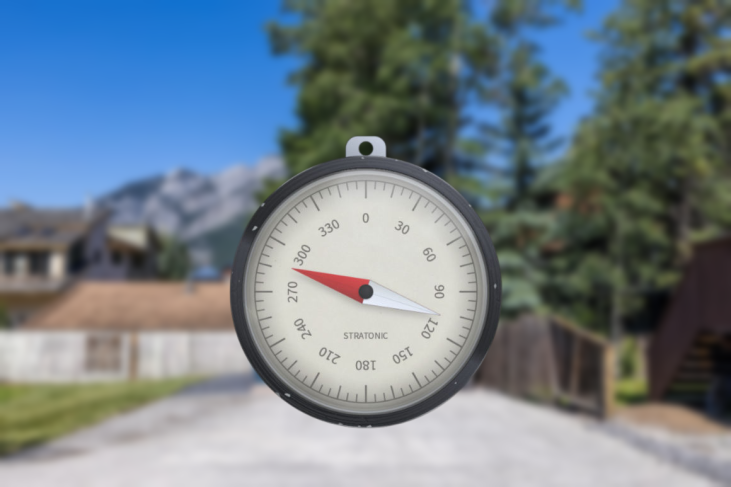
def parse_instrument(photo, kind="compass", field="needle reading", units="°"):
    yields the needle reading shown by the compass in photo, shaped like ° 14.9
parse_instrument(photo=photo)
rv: ° 287.5
